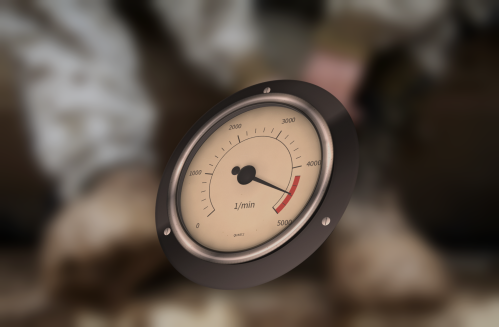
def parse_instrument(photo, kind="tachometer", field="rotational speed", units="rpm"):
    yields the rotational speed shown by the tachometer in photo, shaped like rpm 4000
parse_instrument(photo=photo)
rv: rpm 4600
